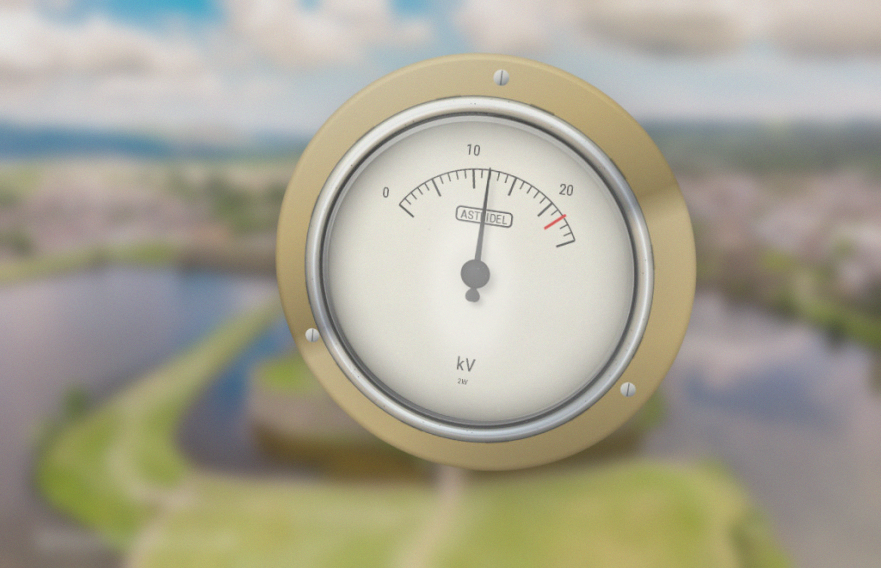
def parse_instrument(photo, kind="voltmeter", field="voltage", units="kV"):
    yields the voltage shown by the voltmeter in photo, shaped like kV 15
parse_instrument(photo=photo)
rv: kV 12
